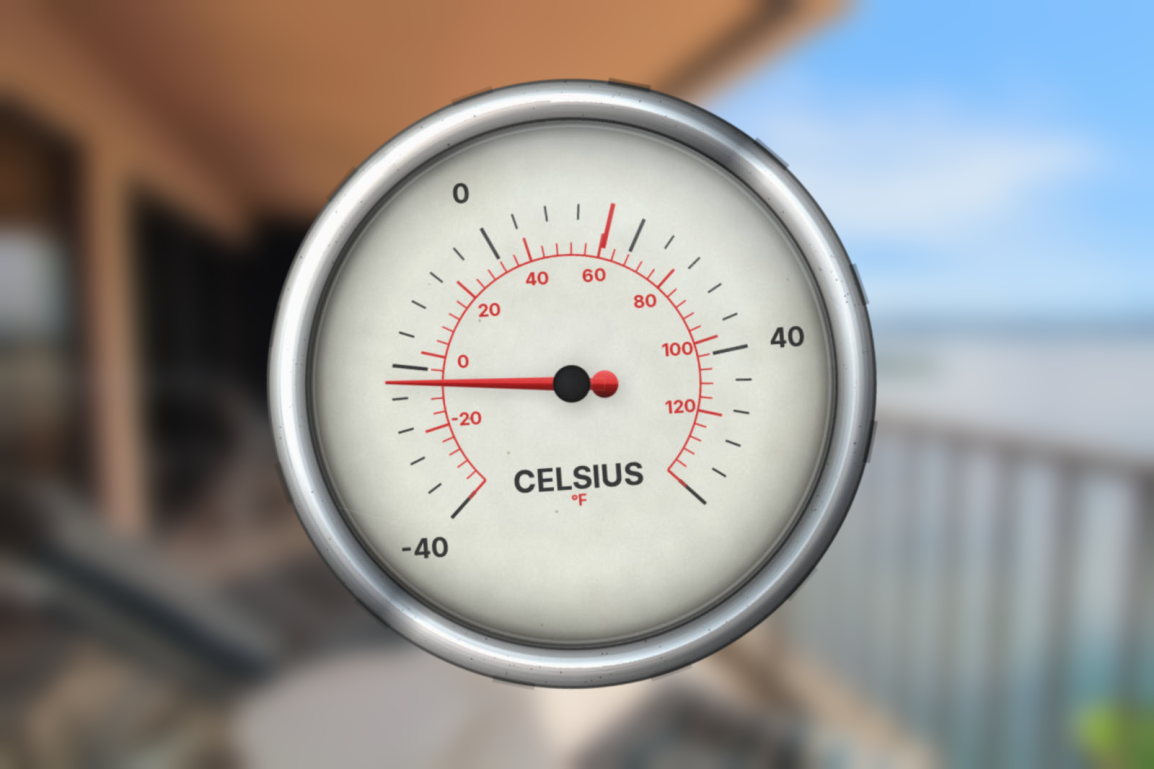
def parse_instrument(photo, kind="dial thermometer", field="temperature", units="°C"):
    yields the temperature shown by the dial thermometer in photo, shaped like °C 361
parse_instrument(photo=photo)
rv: °C -22
